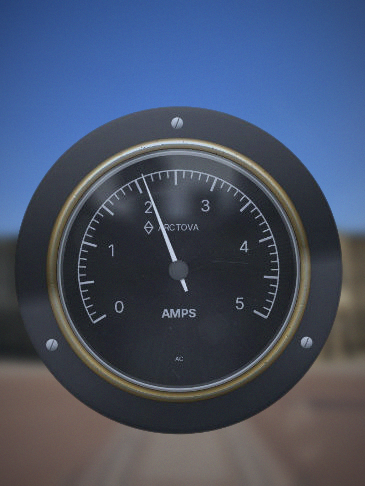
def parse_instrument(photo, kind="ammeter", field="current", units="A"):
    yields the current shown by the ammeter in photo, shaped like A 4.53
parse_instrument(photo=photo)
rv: A 2.1
